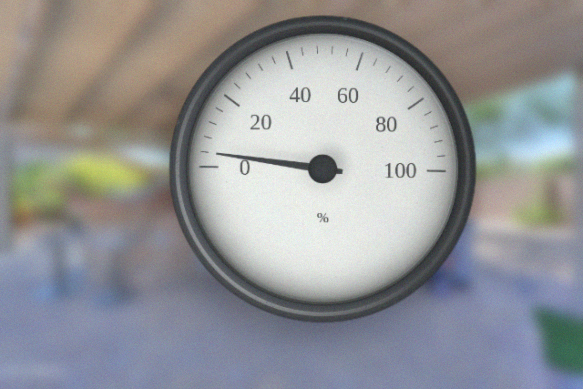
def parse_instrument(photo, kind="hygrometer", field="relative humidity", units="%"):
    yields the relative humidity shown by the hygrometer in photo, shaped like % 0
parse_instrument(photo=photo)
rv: % 4
